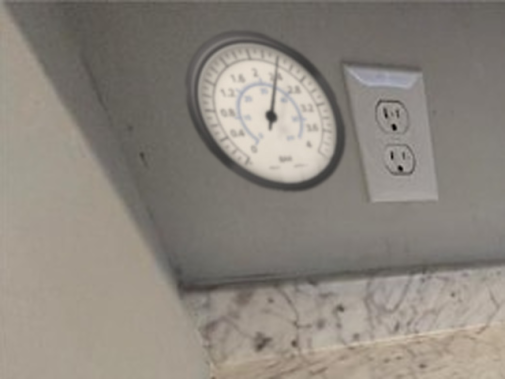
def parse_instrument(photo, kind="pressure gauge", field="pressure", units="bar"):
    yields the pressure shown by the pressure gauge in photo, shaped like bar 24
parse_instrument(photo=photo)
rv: bar 2.4
